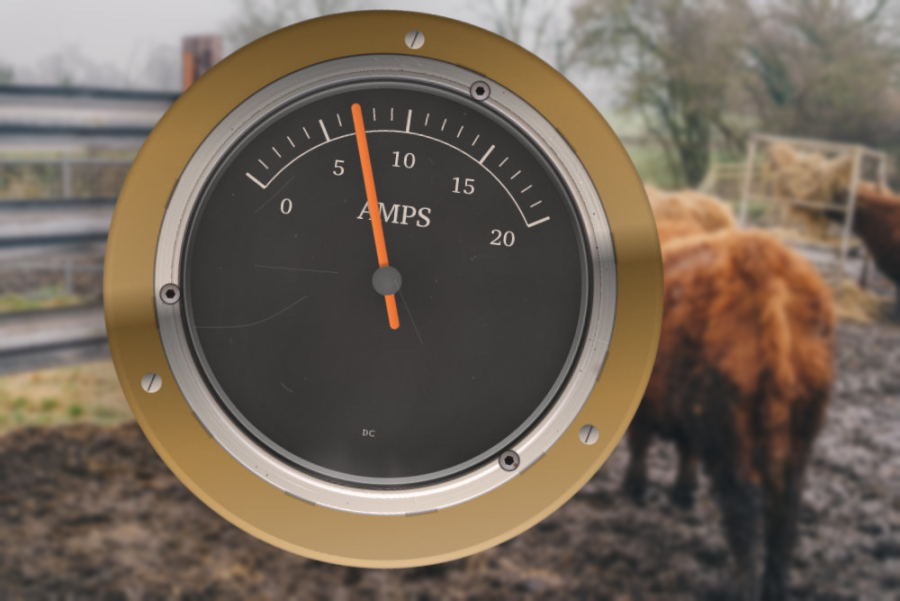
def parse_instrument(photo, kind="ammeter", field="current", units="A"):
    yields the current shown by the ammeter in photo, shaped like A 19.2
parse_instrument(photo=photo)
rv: A 7
